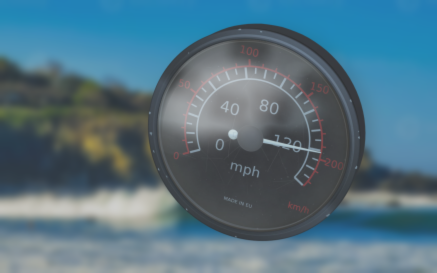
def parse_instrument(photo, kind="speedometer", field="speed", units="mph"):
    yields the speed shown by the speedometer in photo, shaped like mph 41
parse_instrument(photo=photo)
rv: mph 120
